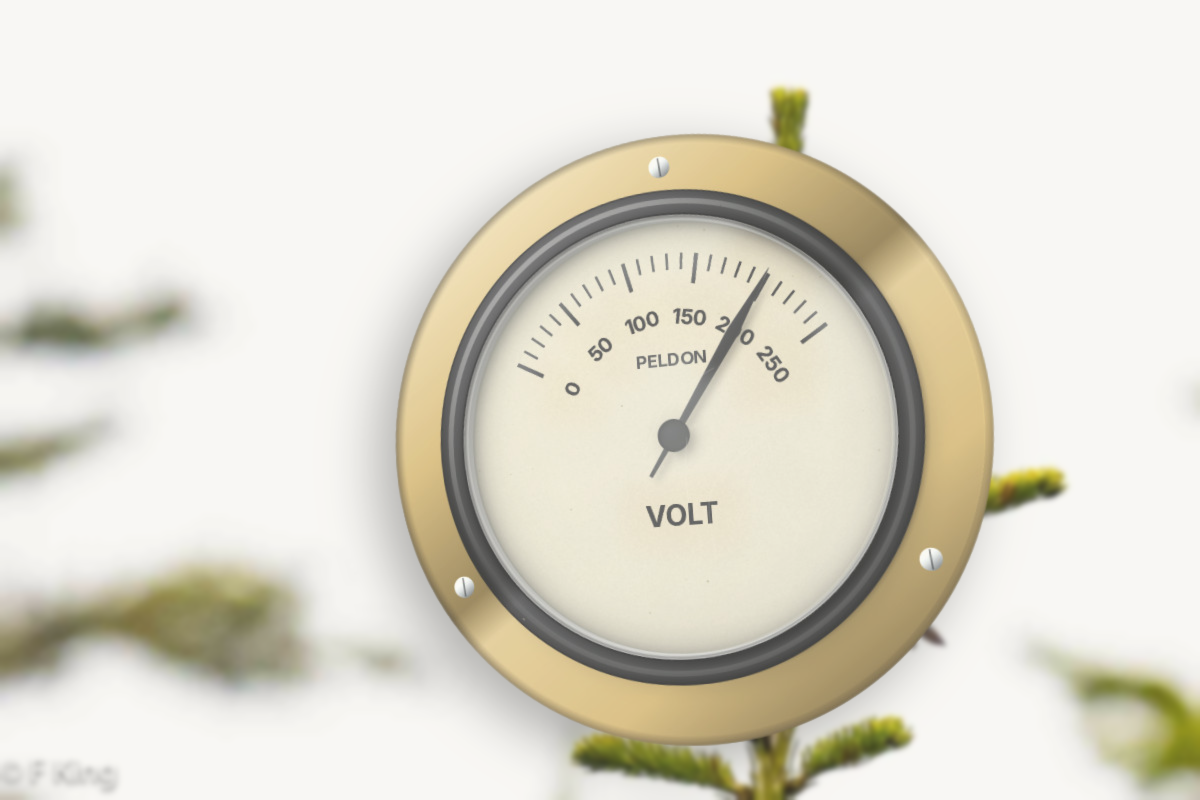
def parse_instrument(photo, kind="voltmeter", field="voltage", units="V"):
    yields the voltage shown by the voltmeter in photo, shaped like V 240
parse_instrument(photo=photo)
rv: V 200
